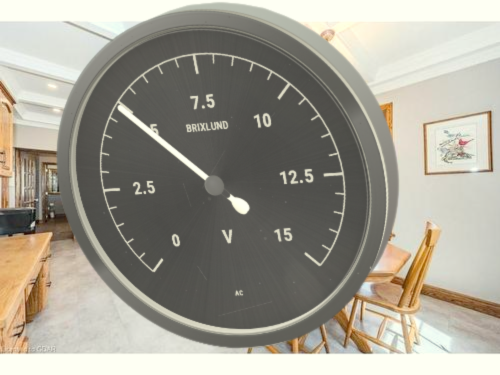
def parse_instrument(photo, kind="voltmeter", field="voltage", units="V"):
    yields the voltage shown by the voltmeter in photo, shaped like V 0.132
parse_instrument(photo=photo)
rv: V 5
